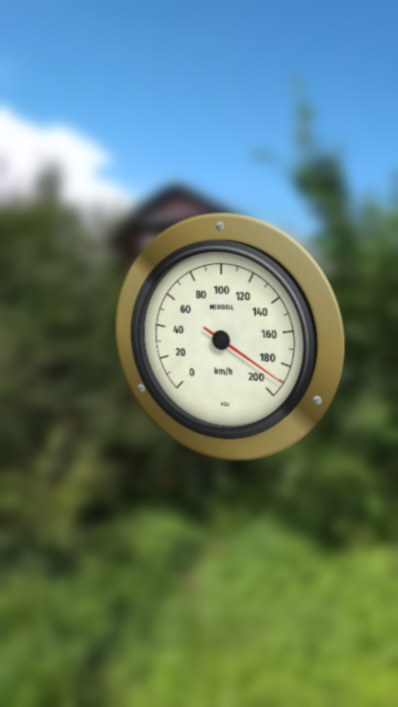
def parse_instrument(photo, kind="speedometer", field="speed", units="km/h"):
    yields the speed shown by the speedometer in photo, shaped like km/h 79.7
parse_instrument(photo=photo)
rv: km/h 190
